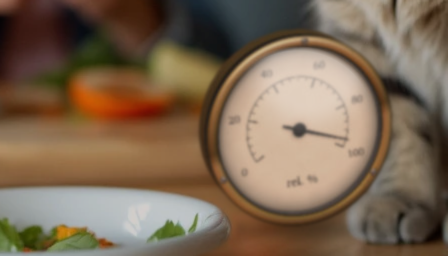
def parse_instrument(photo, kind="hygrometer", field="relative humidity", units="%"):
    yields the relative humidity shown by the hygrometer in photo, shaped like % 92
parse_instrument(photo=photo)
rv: % 96
